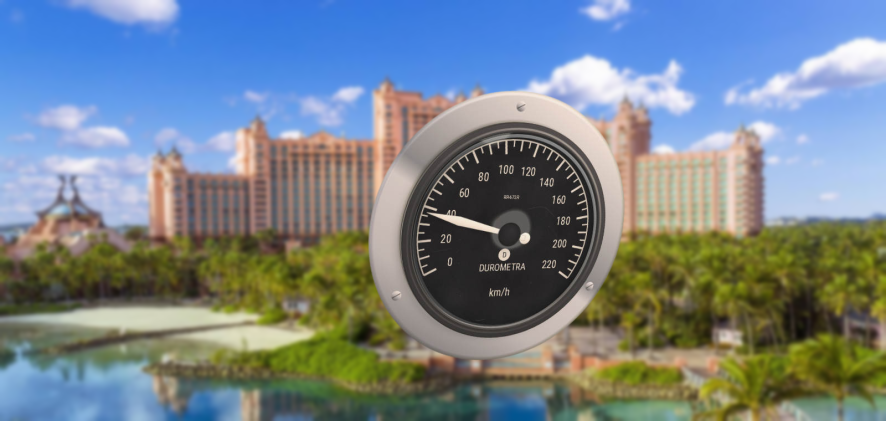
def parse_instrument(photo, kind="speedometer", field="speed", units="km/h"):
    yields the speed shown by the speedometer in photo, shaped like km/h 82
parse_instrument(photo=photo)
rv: km/h 37.5
